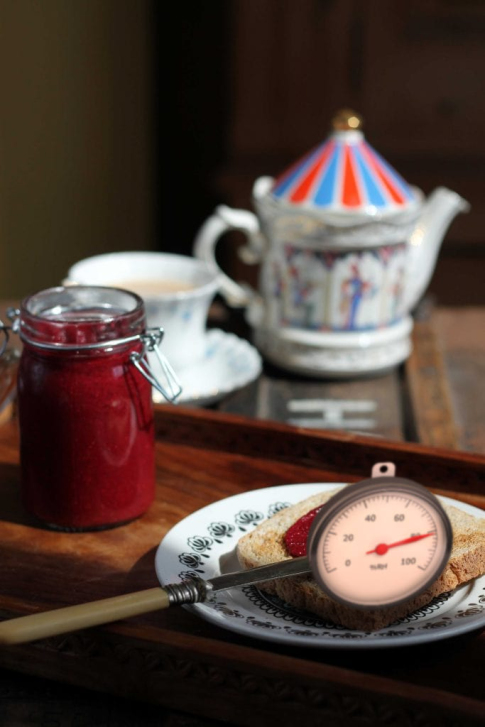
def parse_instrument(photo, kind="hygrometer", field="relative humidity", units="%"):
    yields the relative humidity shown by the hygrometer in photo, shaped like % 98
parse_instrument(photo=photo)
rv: % 80
